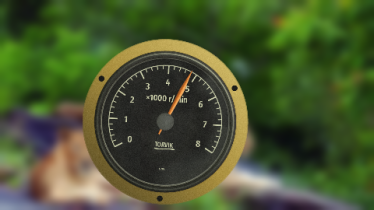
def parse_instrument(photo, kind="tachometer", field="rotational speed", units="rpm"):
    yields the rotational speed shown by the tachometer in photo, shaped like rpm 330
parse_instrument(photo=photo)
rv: rpm 4800
